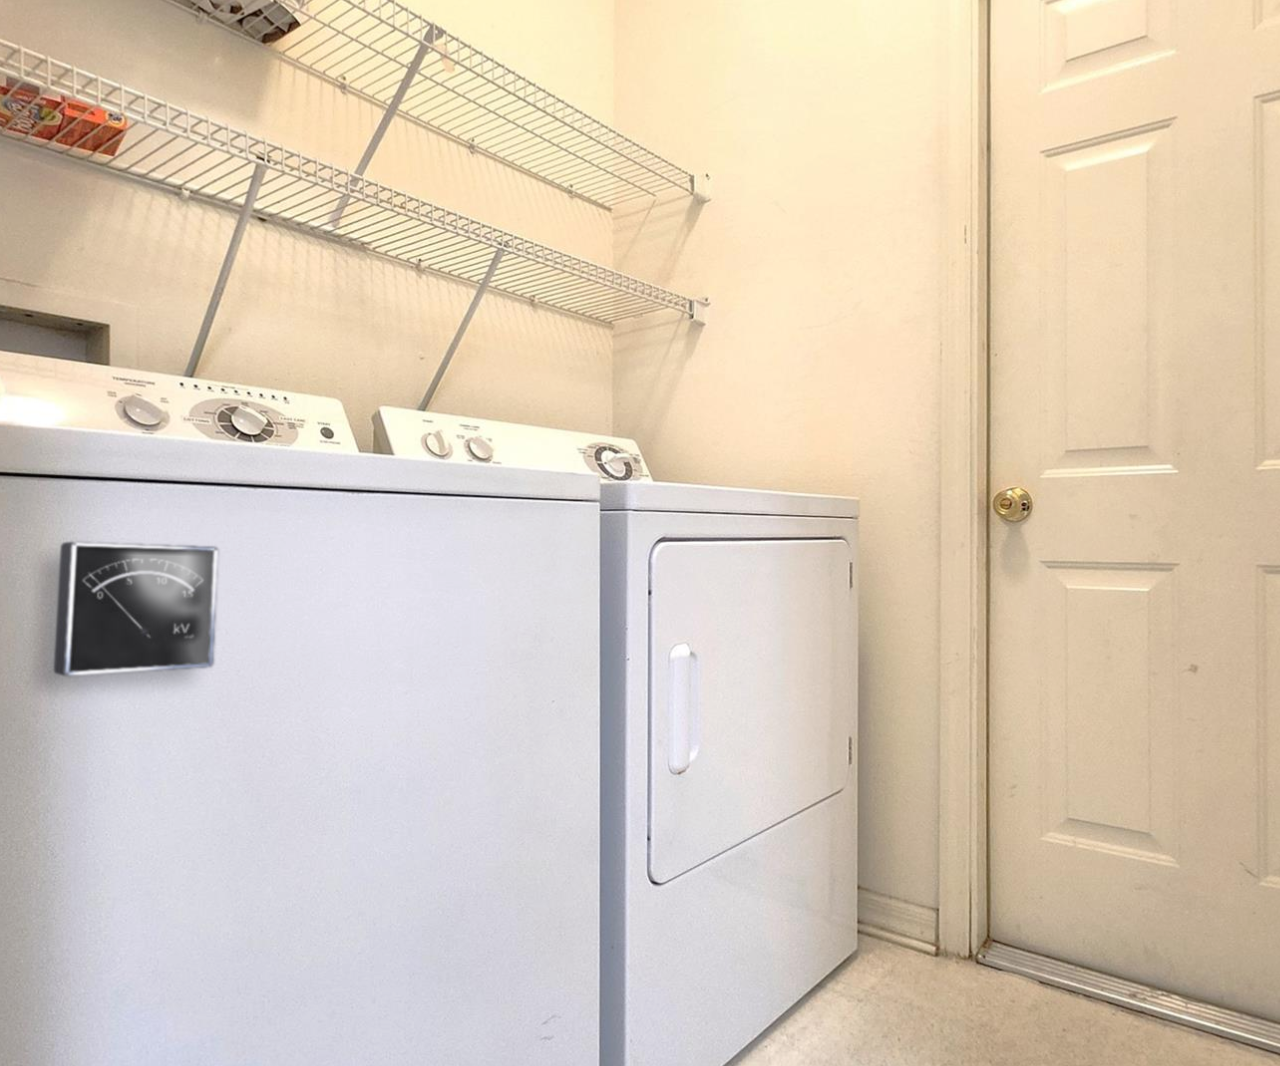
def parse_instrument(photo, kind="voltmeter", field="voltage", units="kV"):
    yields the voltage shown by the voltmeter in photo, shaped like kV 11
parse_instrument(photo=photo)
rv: kV 1
